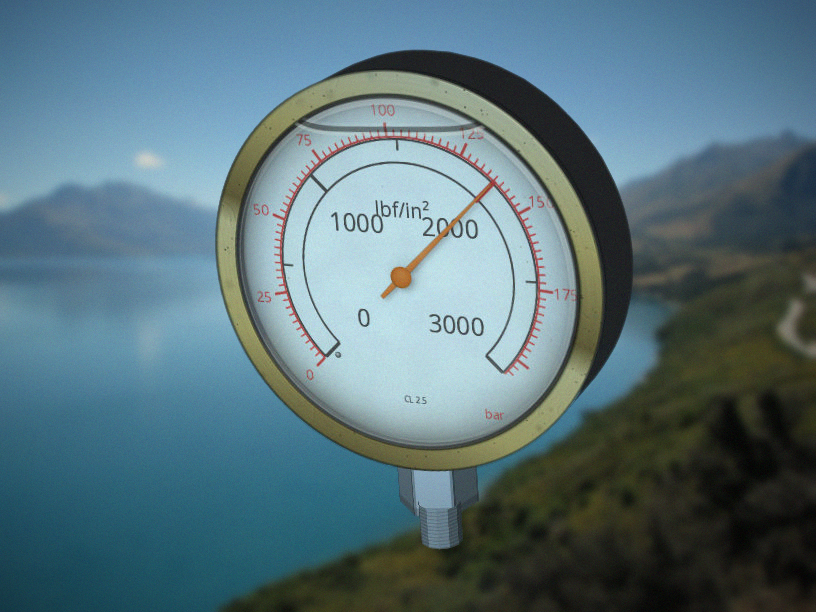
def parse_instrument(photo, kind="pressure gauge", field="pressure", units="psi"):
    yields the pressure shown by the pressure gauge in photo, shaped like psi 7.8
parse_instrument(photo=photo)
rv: psi 2000
